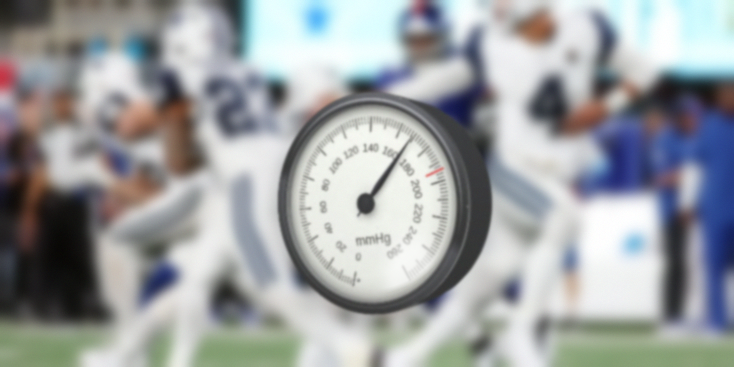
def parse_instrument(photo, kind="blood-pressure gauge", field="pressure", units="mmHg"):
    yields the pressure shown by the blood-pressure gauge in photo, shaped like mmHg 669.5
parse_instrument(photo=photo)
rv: mmHg 170
